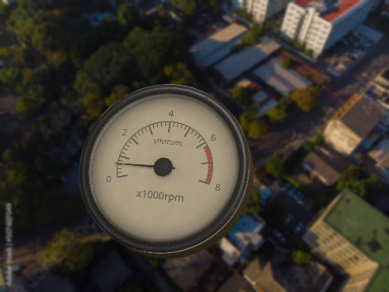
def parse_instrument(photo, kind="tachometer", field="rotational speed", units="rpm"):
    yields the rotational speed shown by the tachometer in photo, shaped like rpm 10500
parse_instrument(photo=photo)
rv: rpm 600
